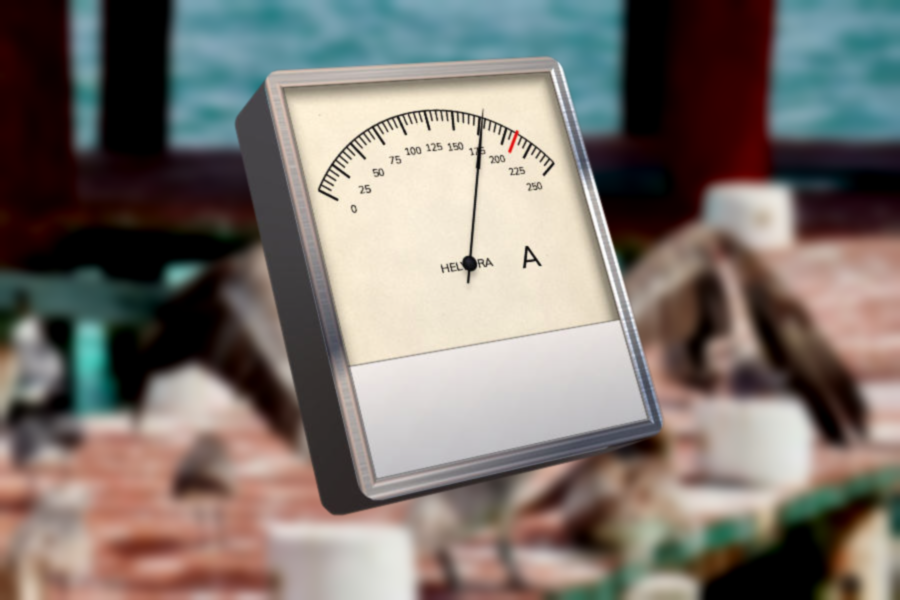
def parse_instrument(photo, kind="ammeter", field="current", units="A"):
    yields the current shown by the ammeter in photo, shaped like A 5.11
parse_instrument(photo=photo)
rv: A 175
